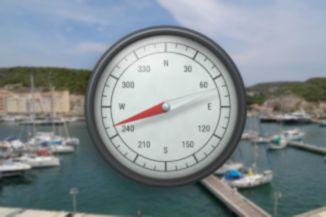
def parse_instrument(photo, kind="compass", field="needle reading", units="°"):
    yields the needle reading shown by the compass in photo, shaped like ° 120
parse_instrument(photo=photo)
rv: ° 250
